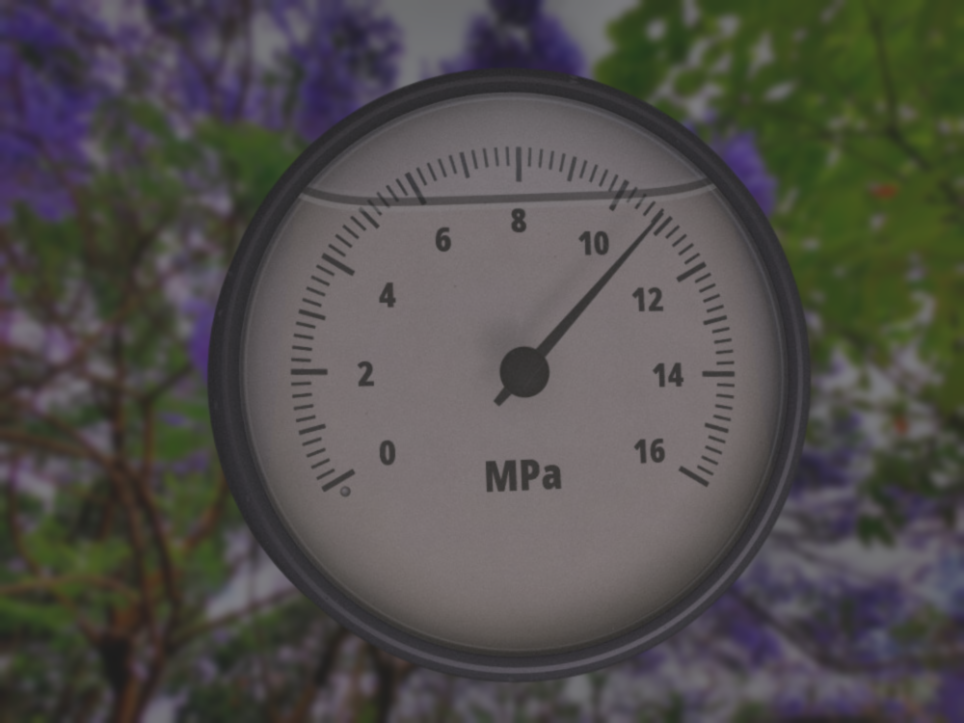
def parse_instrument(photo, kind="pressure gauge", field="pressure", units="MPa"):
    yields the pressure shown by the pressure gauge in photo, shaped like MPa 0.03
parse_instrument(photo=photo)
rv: MPa 10.8
